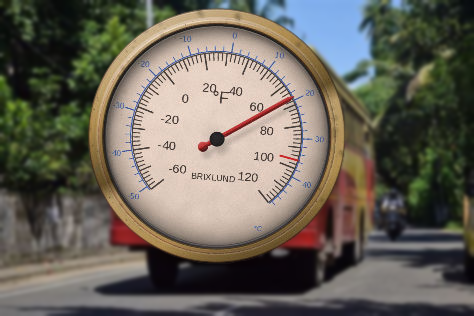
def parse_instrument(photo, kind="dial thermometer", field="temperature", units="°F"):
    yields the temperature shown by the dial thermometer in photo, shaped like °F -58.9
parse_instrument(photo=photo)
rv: °F 66
